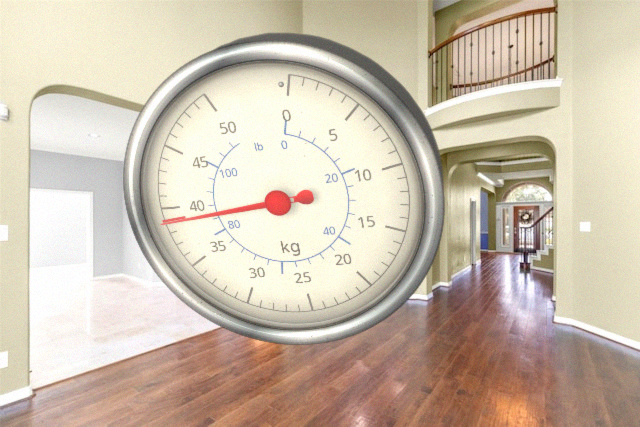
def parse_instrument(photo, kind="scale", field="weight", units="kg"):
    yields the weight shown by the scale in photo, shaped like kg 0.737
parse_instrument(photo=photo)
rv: kg 39
